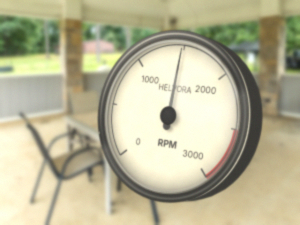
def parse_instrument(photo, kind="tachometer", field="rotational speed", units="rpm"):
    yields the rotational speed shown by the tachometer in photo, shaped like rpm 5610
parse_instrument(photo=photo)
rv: rpm 1500
